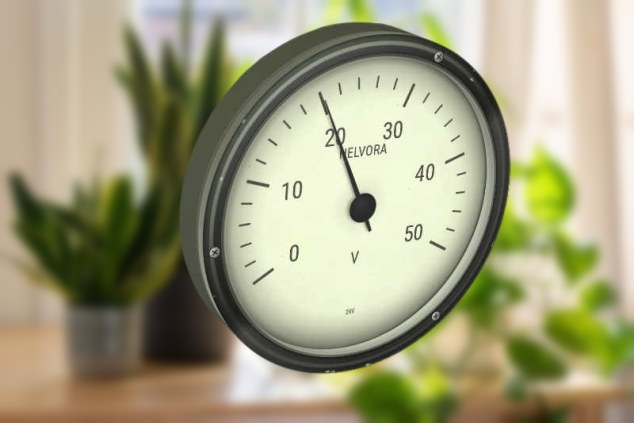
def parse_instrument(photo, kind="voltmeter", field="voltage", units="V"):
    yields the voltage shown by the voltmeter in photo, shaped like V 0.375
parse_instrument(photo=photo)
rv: V 20
